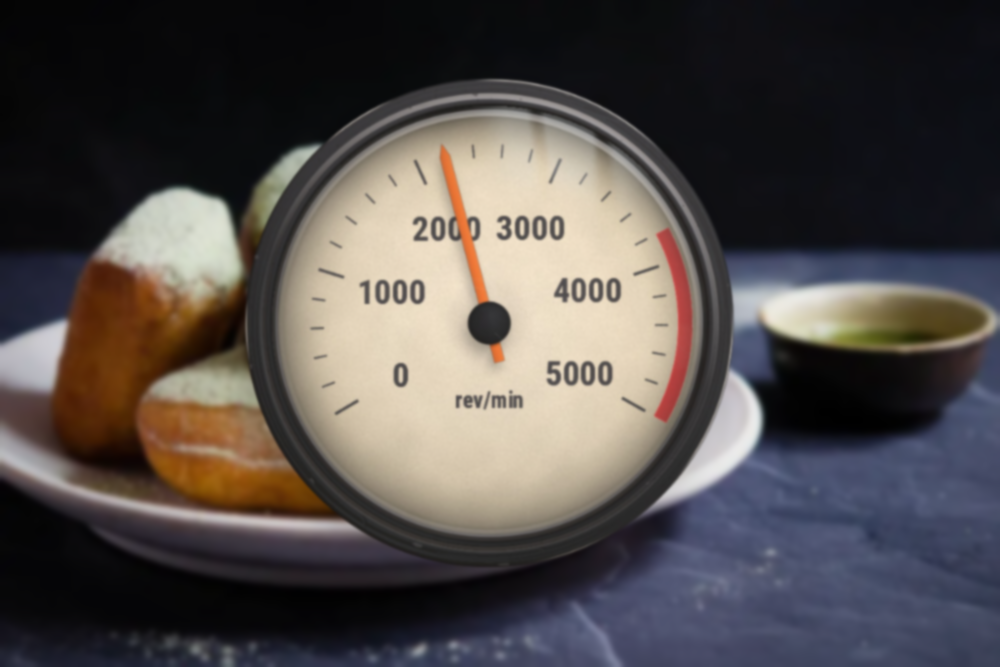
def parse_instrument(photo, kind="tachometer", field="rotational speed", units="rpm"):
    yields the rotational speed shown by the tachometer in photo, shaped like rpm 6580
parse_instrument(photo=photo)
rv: rpm 2200
